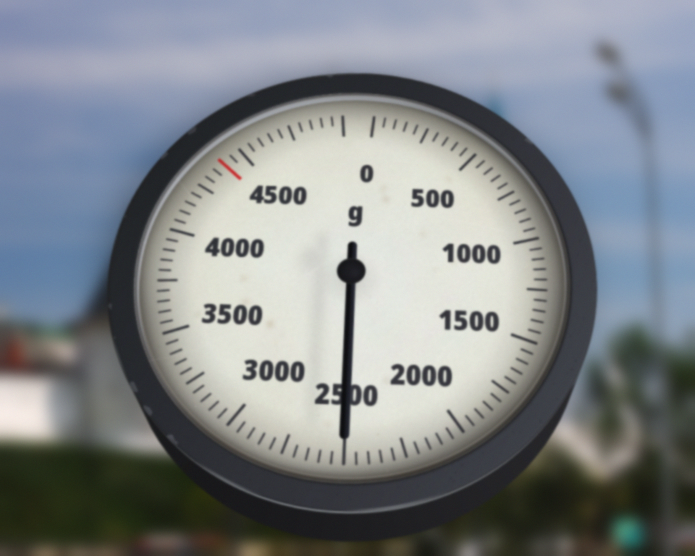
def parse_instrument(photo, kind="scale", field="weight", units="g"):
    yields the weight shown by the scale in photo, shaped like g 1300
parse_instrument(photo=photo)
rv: g 2500
